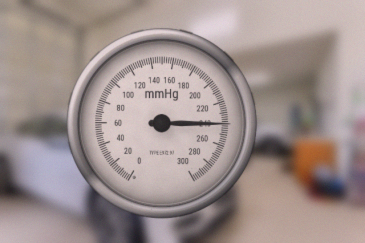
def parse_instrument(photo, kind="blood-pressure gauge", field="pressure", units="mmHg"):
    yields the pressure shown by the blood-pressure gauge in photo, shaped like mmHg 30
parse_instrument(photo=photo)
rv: mmHg 240
